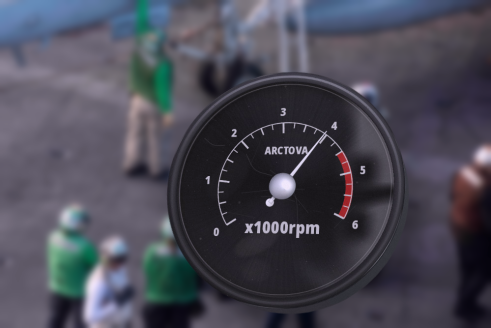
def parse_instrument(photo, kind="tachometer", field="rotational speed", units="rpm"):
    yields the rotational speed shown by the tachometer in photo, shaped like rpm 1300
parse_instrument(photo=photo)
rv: rpm 4000
